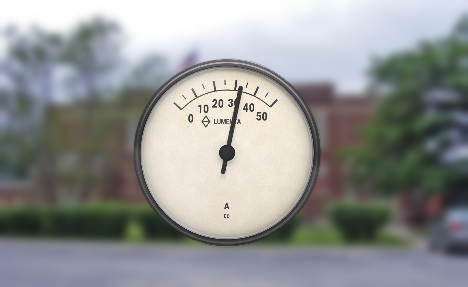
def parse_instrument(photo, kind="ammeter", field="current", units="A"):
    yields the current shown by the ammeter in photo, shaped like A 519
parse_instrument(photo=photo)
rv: A 32.5
